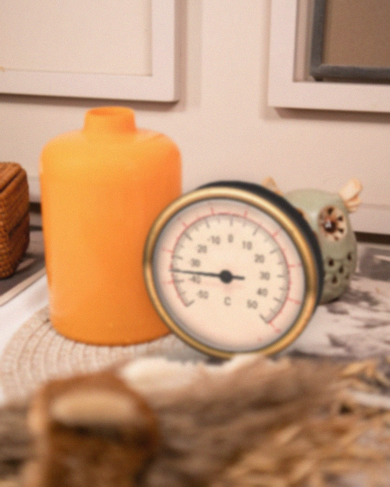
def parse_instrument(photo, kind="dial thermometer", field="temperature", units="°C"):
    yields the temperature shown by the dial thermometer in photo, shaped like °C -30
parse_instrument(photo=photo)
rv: °C -35
